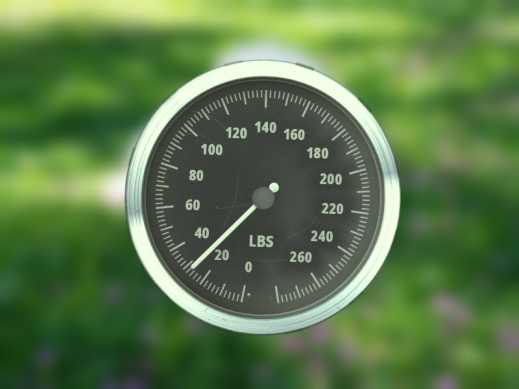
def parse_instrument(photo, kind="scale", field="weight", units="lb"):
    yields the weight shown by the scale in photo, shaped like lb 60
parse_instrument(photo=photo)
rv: lb 28
